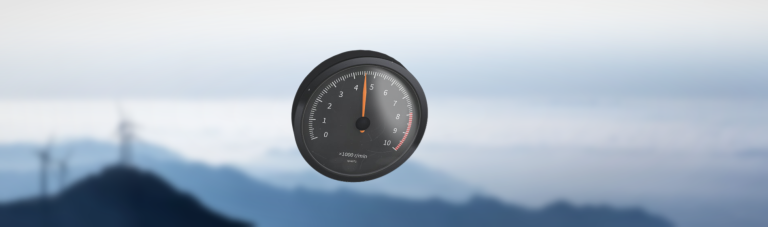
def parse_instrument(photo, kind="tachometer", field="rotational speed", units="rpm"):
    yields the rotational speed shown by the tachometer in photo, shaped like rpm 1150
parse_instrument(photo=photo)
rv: rpm 4500
